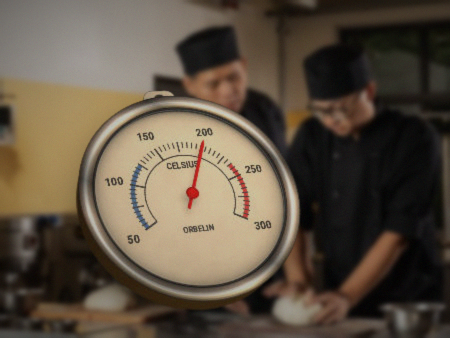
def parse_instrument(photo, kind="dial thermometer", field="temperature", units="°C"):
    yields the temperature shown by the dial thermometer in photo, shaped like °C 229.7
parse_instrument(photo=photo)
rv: °C 200
